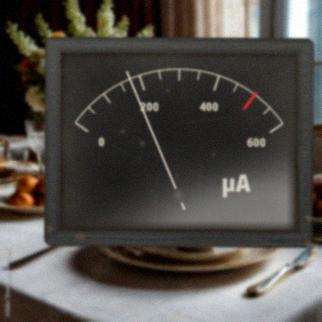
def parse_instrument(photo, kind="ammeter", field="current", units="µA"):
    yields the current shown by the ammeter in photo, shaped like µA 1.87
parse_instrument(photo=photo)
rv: µA 175
